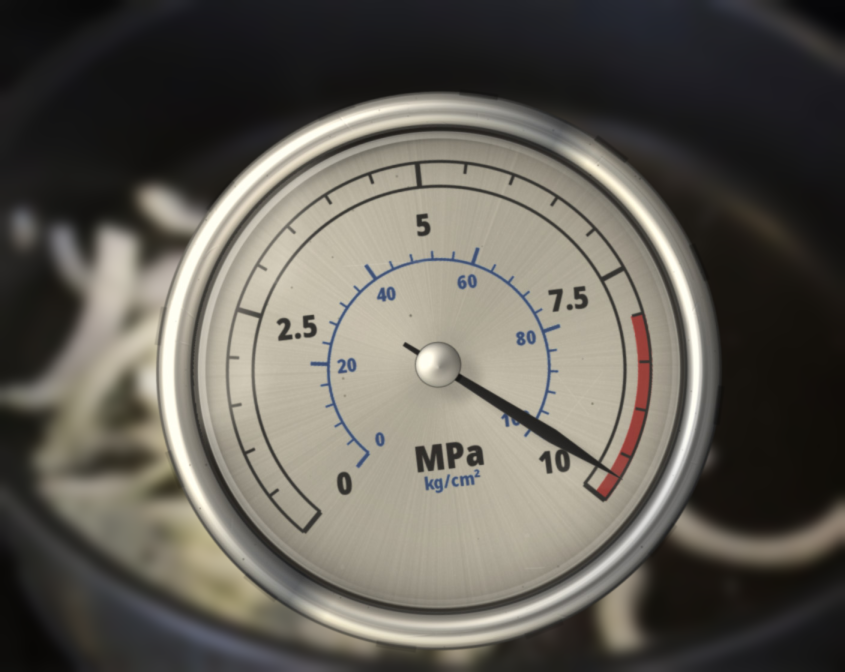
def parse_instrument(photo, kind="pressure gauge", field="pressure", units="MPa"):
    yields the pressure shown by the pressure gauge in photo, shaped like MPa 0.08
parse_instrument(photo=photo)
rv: MPa 9.75
